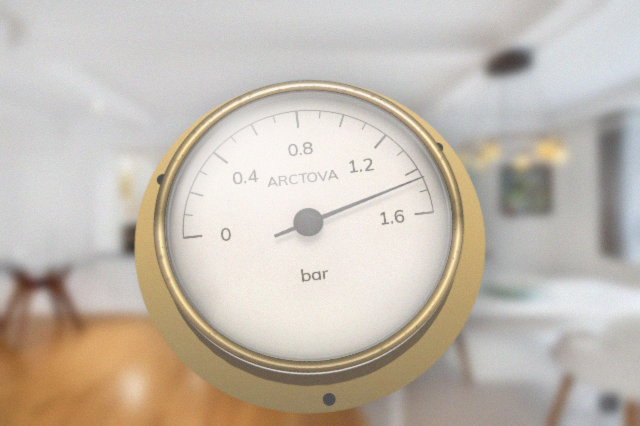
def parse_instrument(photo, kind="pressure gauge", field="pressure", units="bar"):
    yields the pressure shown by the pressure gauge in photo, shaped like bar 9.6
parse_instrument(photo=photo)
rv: bar 1.45
